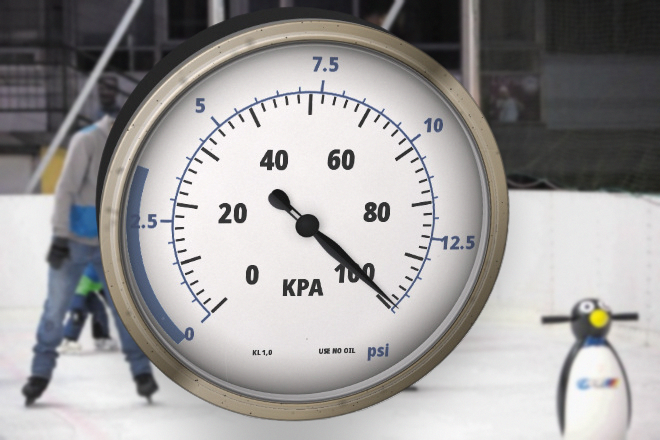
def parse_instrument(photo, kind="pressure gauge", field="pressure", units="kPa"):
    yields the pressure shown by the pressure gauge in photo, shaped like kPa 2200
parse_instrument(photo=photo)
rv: kPa 99
